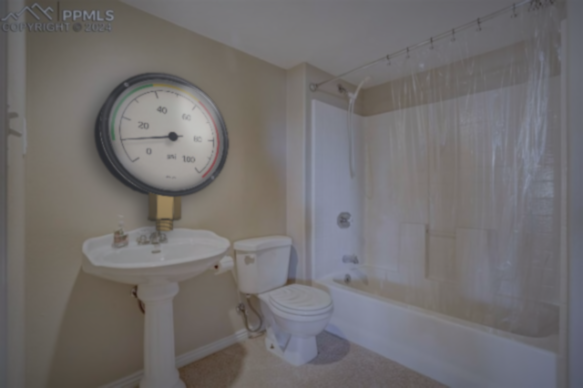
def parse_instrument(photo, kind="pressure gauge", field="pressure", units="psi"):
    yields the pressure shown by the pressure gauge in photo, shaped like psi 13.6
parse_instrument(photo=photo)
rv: psi 10
